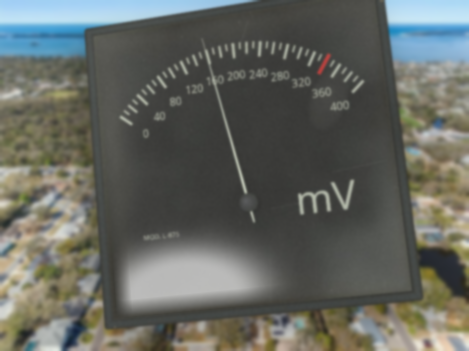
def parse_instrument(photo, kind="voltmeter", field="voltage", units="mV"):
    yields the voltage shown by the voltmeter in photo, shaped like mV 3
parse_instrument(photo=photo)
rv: mV 160
